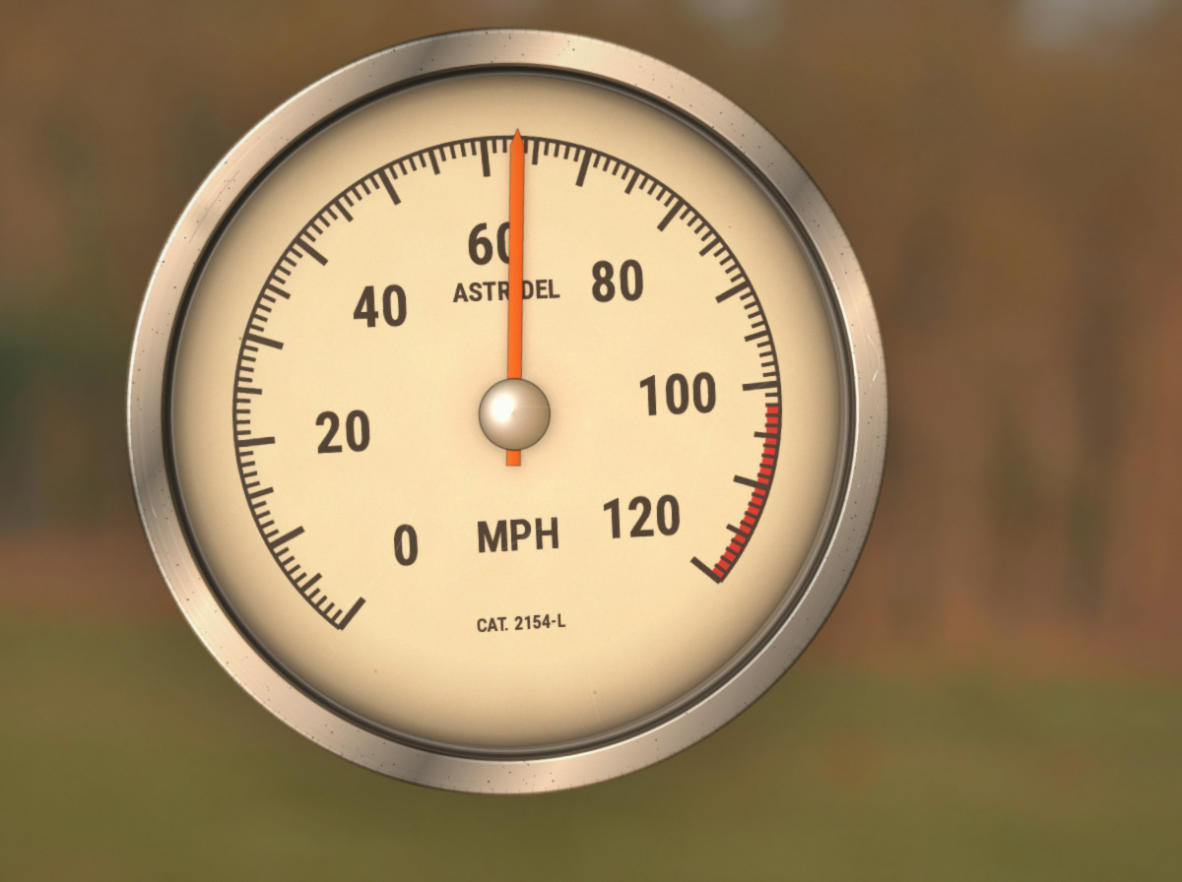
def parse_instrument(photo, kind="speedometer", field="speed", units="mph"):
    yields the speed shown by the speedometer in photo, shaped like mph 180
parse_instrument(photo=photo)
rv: mph 63
